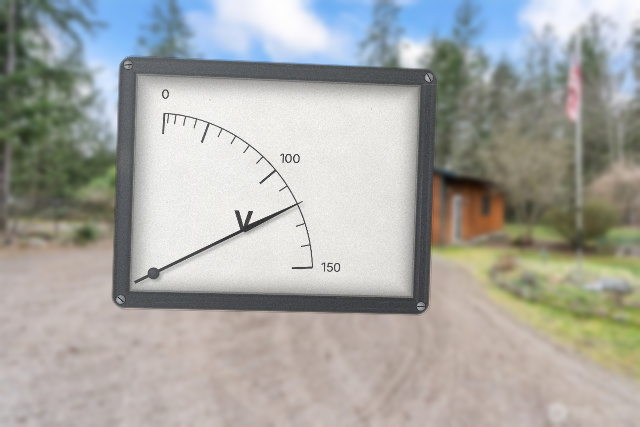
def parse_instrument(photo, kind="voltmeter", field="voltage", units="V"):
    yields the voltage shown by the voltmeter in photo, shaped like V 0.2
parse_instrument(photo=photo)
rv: V 120
